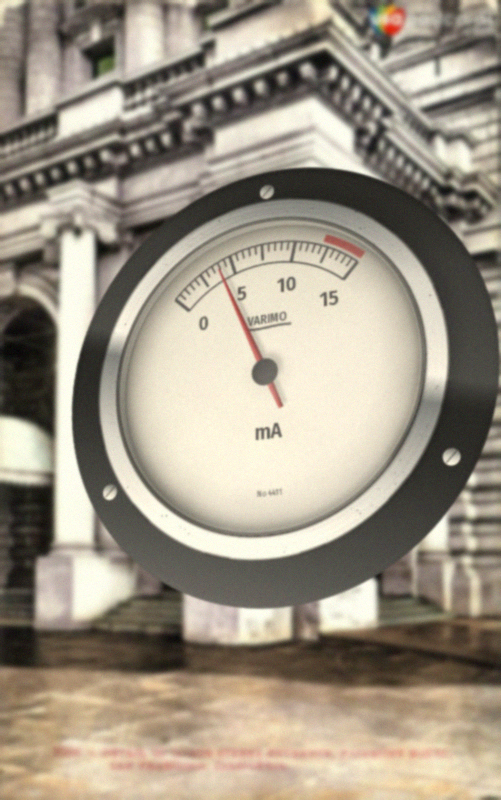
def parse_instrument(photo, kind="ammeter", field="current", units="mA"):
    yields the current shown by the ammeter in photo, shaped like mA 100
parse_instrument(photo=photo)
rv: mA 4
